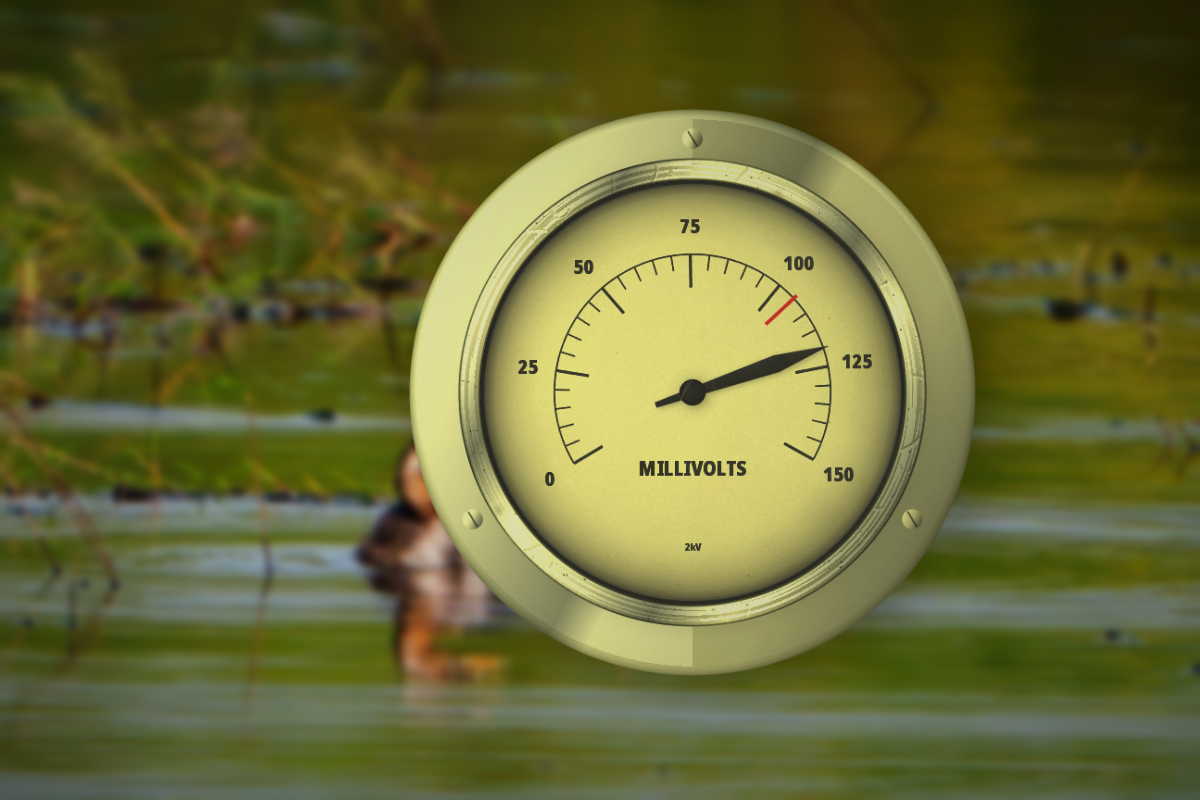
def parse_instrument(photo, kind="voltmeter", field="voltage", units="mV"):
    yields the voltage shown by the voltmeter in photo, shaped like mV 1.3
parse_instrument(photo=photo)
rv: mV 120
